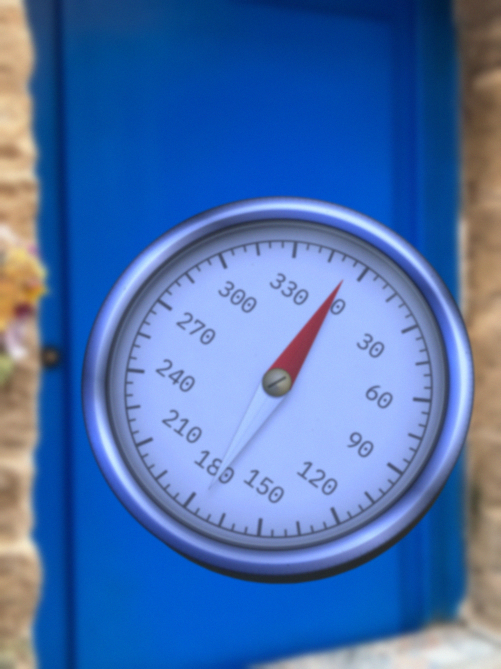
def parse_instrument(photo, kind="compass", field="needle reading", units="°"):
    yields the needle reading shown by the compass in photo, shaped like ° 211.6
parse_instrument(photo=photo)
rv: ° 355
